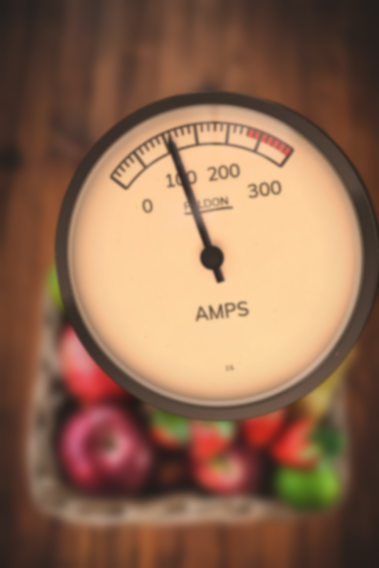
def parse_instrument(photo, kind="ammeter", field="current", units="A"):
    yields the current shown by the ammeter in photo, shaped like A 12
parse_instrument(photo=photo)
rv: A 110
